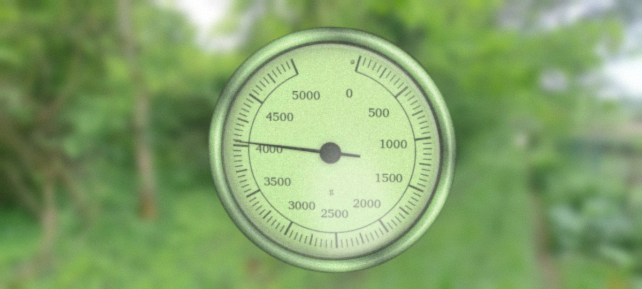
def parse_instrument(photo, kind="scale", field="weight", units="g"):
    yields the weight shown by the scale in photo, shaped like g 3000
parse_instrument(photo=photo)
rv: g 4050
